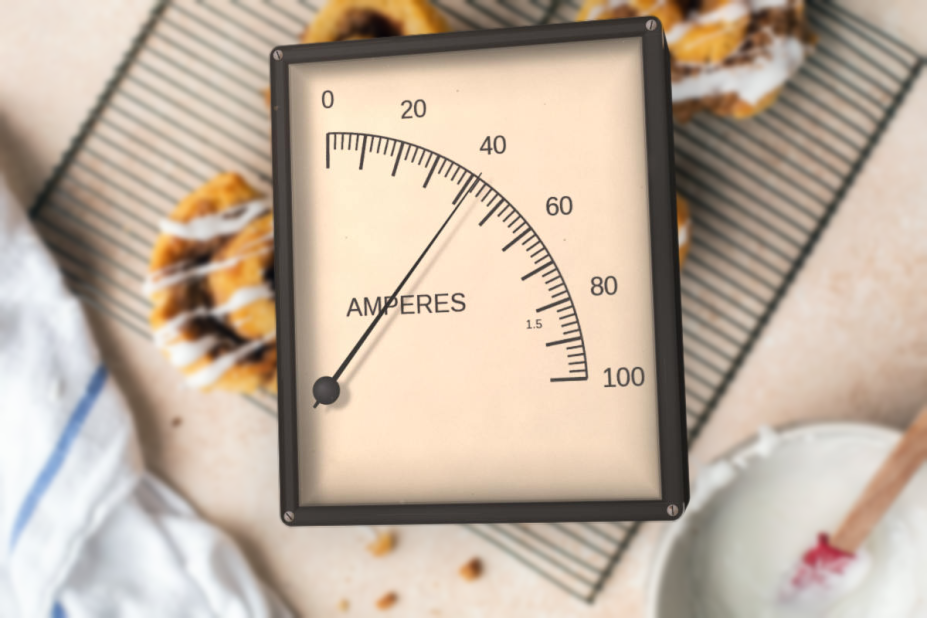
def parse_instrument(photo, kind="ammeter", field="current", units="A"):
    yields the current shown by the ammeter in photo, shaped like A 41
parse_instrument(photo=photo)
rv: A 42
